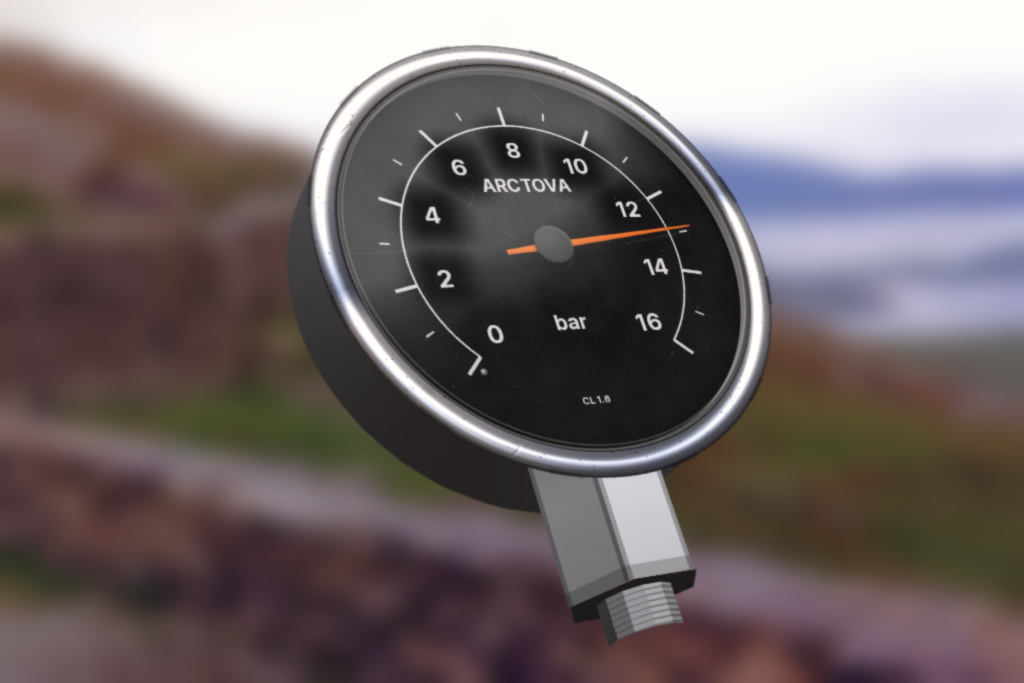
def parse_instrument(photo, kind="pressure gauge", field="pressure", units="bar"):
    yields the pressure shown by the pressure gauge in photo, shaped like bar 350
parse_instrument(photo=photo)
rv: bar 13
